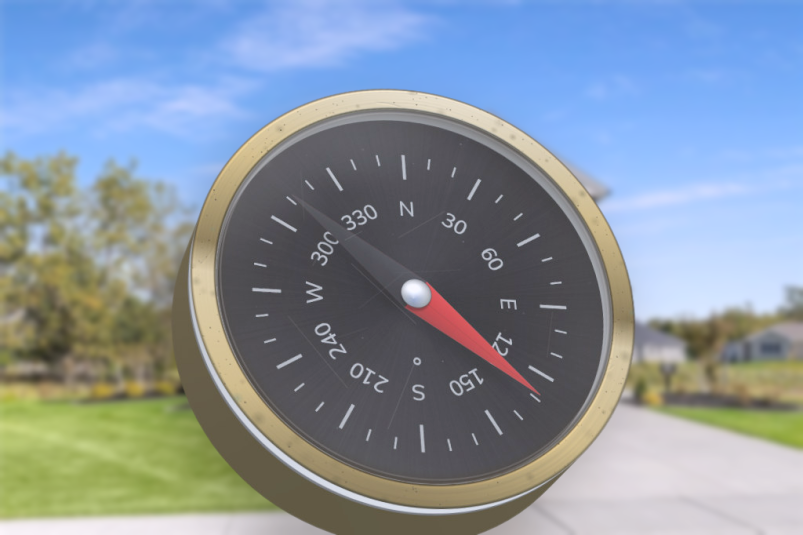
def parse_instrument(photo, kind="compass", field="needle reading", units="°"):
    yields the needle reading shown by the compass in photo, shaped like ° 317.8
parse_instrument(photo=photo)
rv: ° 130
